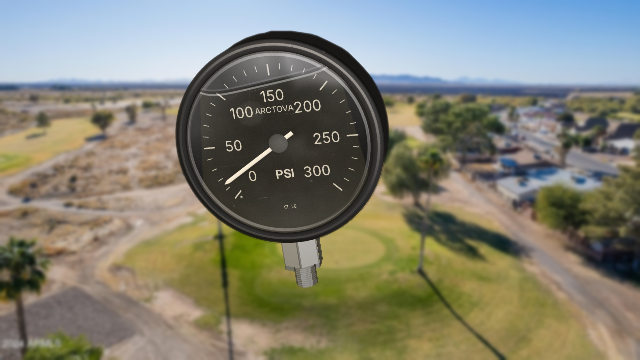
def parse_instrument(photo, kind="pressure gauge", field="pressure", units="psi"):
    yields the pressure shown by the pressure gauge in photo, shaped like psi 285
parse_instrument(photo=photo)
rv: psi 15
